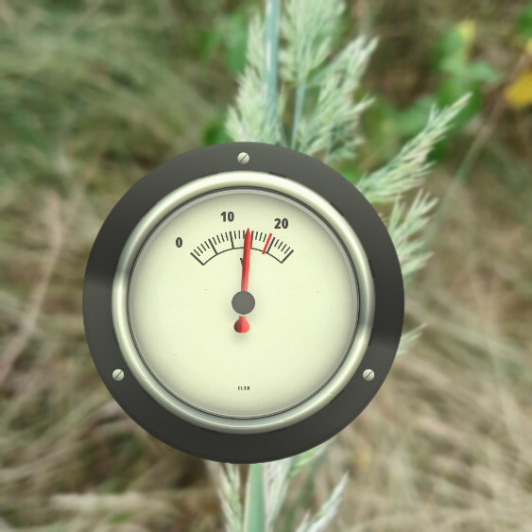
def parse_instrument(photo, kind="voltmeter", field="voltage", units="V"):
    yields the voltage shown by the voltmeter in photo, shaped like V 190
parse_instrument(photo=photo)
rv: V 14
